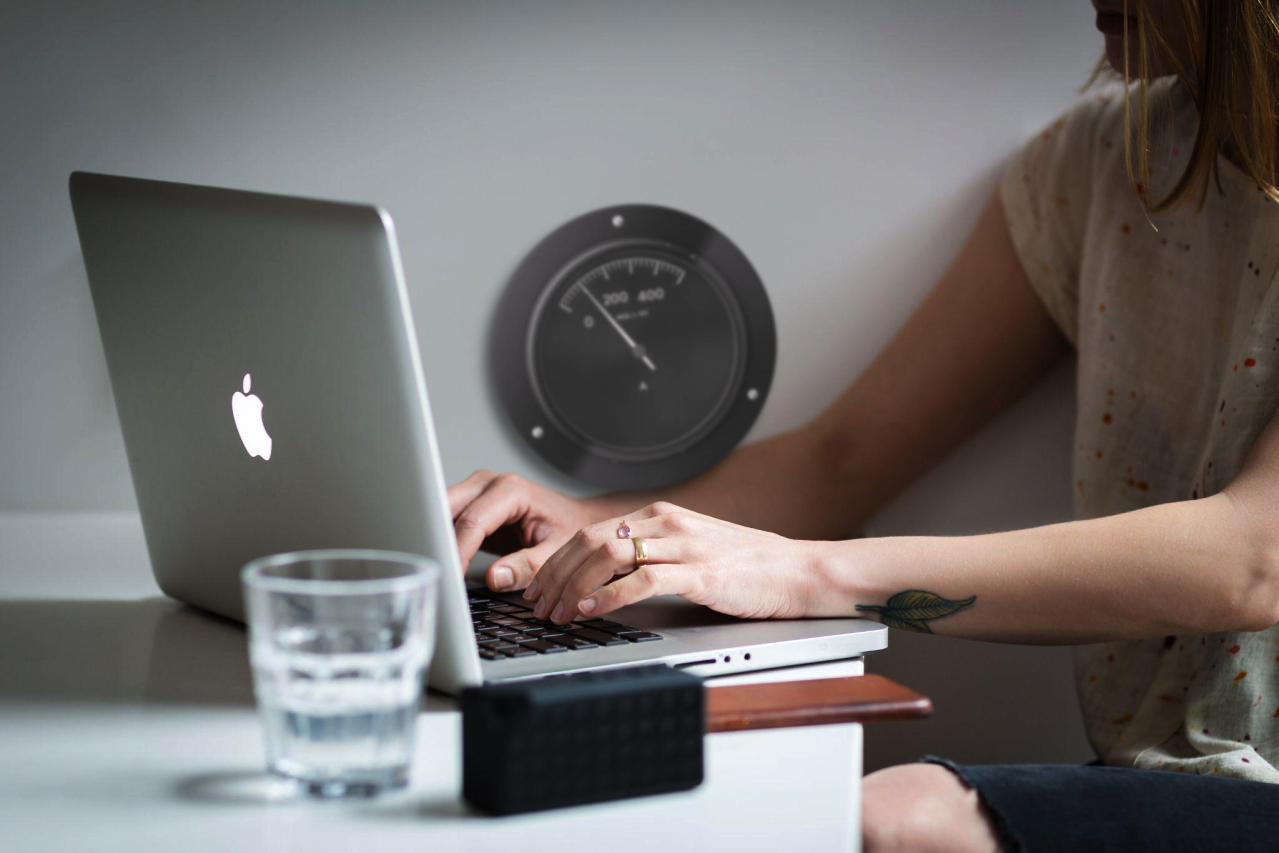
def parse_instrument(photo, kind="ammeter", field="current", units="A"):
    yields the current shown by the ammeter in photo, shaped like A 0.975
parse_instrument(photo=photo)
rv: A 100
